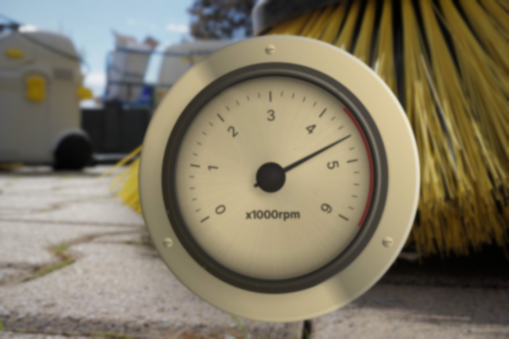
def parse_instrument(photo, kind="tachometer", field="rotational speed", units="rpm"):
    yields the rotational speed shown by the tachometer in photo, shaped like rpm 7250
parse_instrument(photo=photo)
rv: rpm 4600
